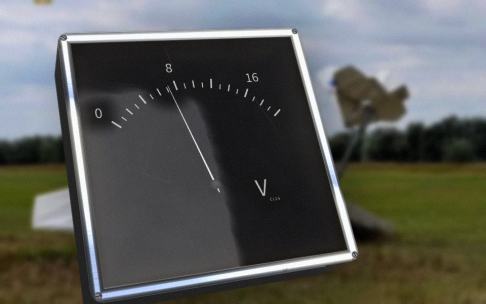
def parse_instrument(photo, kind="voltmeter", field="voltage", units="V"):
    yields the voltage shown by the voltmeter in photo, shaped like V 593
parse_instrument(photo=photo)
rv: V 7
